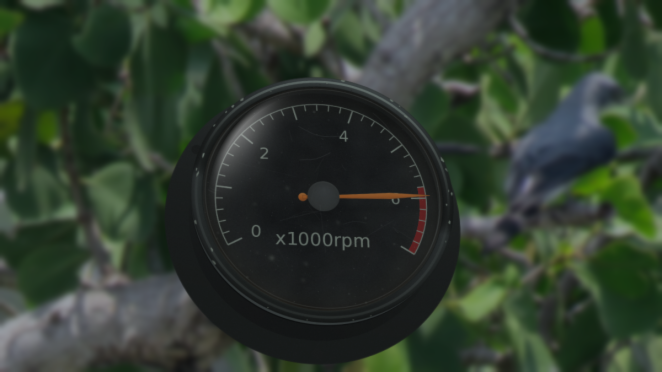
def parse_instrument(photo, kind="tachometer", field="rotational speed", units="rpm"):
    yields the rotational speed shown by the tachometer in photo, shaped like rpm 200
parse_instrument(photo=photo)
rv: rpm 6000
